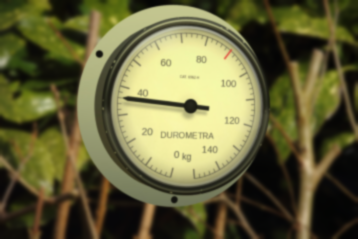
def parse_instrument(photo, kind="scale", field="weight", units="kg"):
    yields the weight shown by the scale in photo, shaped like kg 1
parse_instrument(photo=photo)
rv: kg 36
